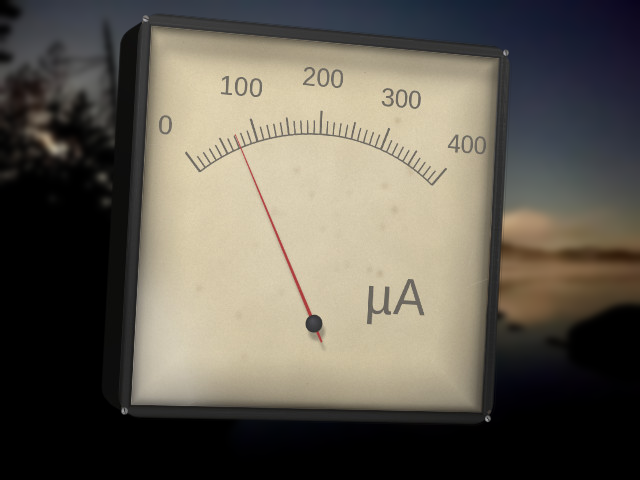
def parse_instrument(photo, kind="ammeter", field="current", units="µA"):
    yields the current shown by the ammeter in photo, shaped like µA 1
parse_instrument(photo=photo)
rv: µA 70
